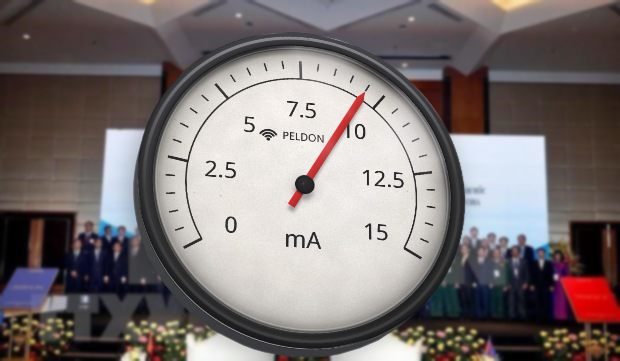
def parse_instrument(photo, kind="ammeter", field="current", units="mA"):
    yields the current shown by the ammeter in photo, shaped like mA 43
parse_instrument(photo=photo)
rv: mA 9.5
